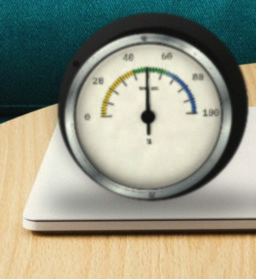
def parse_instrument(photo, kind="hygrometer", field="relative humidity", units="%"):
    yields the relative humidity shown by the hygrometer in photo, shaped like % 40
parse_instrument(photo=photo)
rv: % 50
